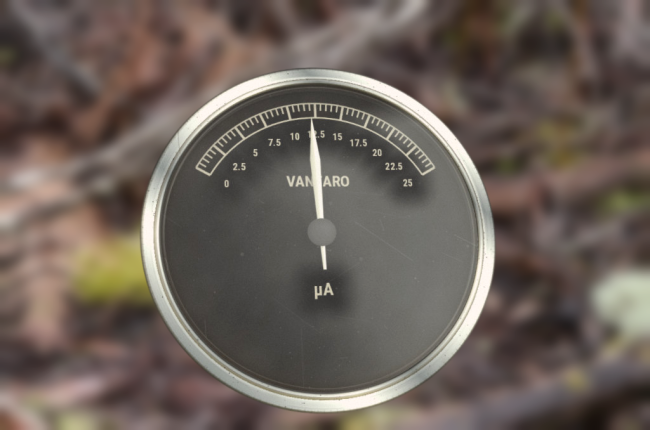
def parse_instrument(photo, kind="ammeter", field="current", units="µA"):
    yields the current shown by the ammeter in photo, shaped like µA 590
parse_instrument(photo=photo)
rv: µA 12
